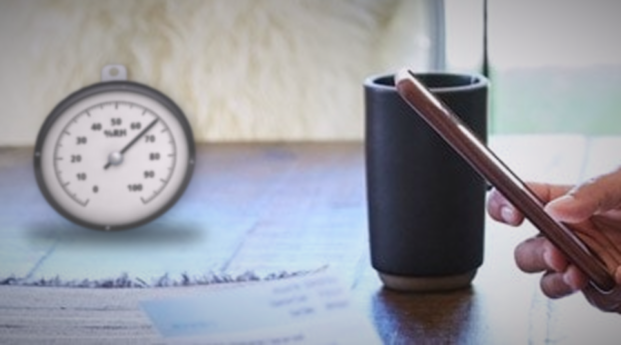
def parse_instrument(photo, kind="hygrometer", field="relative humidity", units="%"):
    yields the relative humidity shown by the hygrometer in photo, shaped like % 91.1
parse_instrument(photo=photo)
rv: % 65
